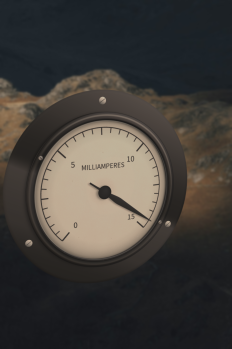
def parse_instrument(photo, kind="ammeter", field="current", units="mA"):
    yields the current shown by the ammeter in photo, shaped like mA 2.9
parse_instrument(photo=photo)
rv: mA 14.5
